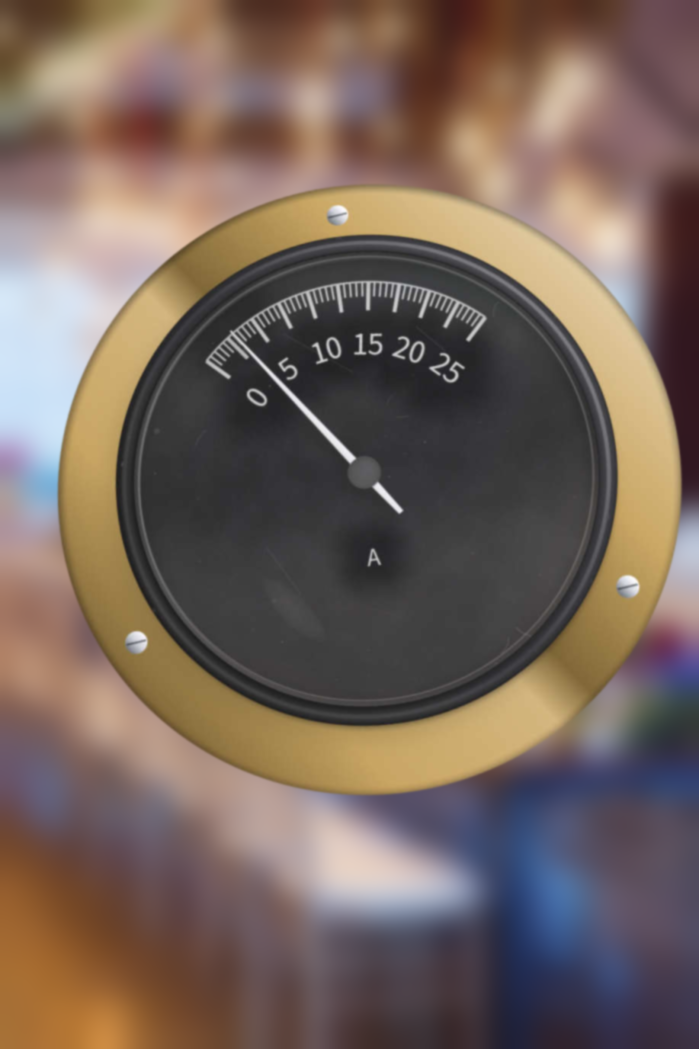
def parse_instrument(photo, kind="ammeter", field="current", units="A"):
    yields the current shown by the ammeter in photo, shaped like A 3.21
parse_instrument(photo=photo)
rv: A 3
